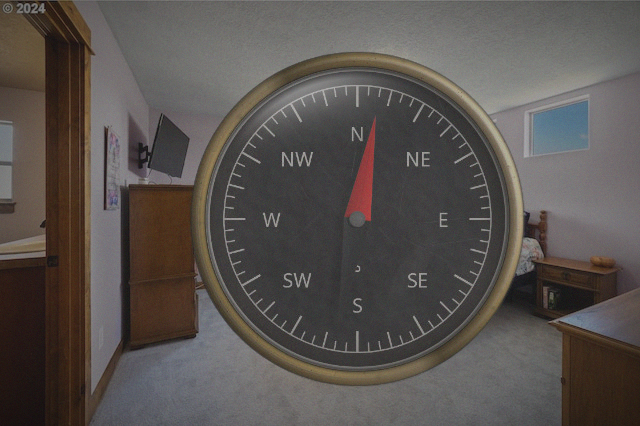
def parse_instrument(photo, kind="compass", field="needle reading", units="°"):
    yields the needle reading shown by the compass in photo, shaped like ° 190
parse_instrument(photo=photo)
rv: ° 10
